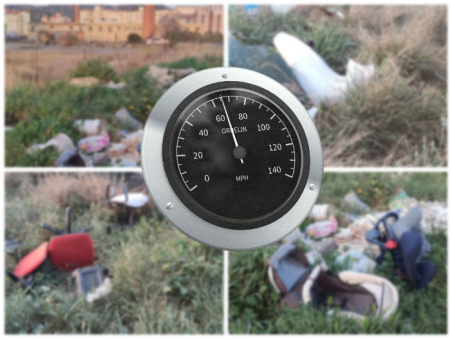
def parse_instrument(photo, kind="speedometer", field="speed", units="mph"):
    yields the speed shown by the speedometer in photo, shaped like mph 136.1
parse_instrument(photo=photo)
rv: mph 65
